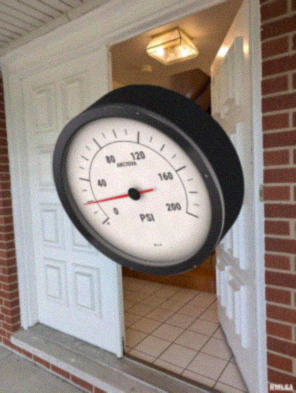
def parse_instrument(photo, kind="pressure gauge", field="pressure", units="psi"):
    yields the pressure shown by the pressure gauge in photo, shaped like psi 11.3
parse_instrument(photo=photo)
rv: psi 20
